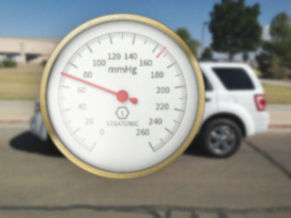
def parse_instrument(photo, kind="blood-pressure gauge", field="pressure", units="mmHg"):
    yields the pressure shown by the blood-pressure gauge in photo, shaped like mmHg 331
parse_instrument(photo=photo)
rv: mmHg 70
